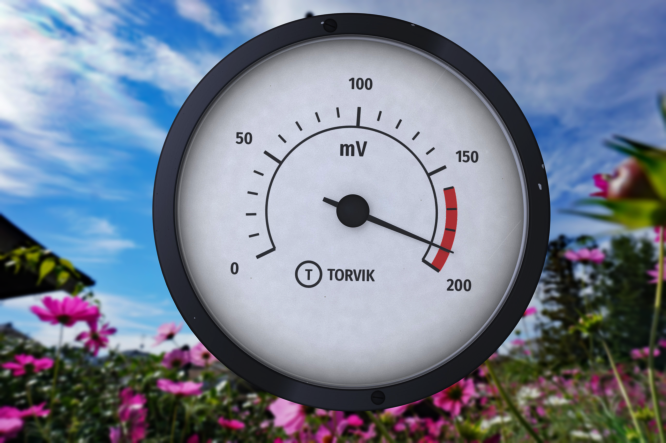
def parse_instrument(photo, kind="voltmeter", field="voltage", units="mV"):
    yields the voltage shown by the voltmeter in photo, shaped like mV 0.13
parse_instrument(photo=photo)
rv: mV 190
